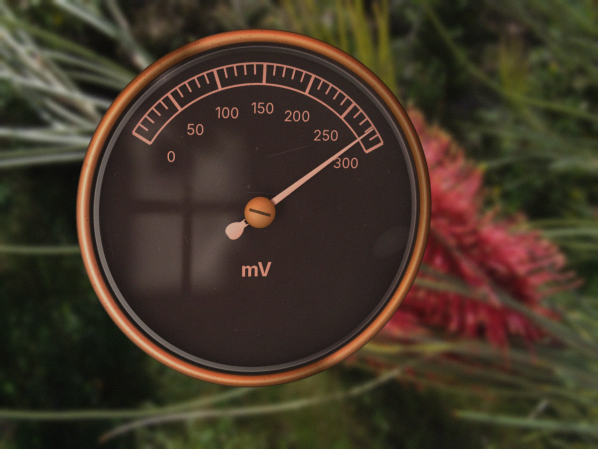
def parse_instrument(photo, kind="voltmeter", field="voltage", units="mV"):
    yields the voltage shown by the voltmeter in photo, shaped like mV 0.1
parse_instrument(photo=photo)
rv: mV 280
